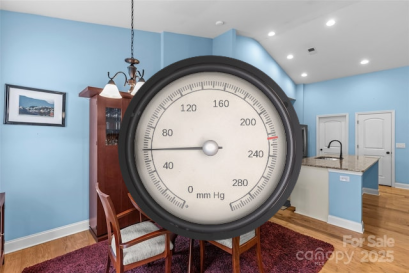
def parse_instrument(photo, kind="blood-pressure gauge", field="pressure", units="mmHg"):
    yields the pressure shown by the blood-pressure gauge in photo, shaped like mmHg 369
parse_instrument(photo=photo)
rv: mmHg 60
